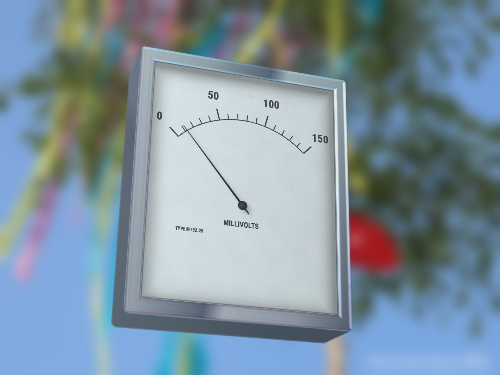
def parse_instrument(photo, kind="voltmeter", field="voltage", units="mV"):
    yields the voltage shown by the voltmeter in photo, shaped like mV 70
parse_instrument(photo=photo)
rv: mV 10
